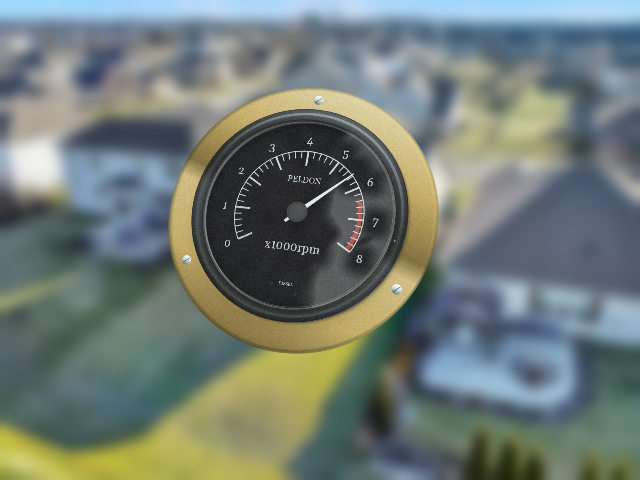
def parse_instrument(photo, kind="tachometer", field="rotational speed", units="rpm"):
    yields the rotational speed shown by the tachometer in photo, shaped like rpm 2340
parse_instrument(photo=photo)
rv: rpm 5600
